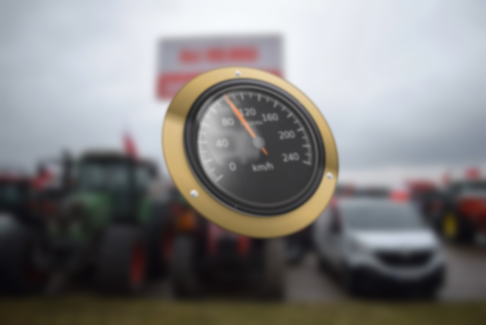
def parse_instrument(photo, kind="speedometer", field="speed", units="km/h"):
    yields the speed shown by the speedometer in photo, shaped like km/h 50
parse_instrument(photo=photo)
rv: km/h 100
